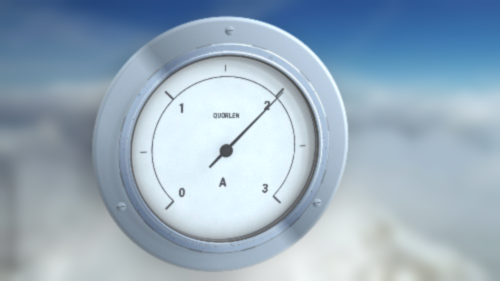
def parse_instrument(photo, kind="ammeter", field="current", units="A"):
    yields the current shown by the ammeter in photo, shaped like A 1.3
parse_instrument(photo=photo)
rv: A 2
